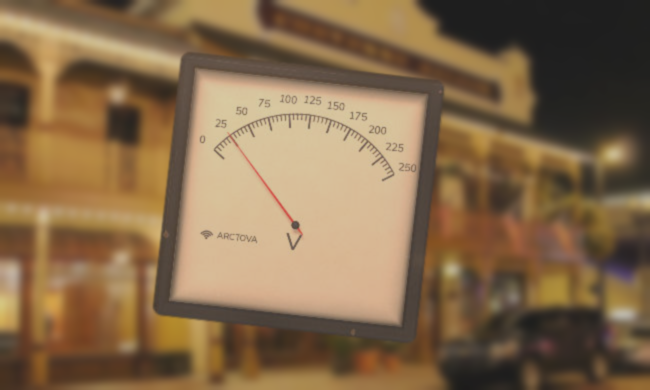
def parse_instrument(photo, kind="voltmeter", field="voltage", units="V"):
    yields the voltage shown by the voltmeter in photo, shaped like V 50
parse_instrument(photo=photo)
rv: V 25
